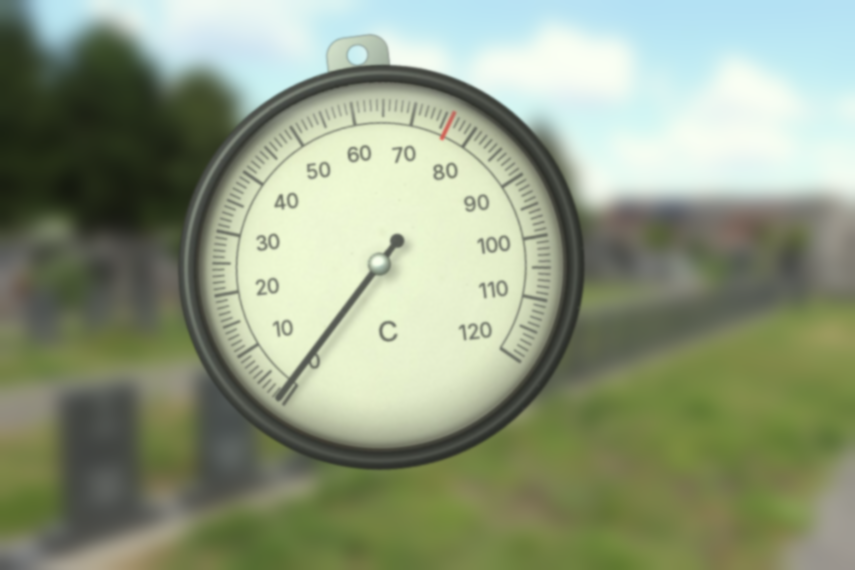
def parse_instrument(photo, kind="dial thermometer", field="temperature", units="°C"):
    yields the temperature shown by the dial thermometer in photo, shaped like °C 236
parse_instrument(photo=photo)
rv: °C 1
